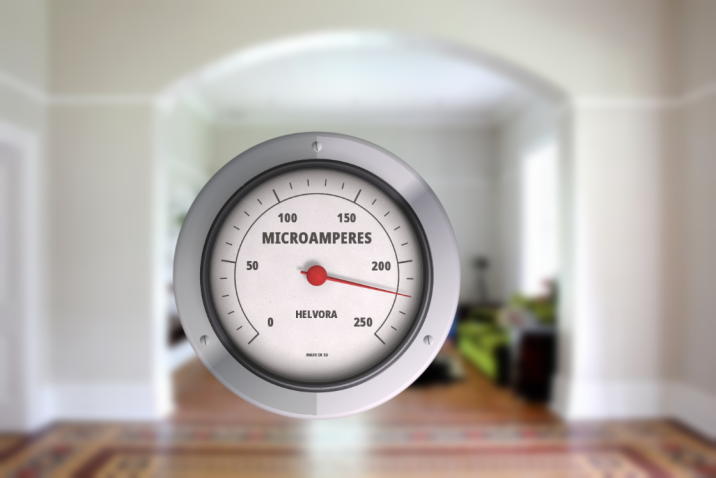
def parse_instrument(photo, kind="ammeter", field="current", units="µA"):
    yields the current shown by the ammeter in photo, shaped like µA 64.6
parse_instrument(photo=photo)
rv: µA 220
